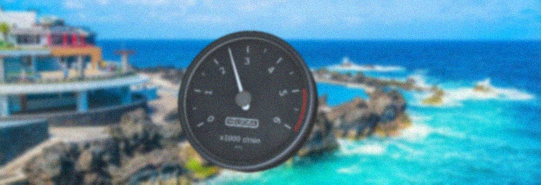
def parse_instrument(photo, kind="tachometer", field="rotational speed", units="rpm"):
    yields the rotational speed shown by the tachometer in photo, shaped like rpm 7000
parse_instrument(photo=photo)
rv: rpm 2500
